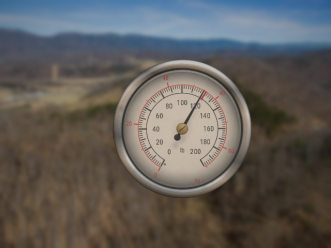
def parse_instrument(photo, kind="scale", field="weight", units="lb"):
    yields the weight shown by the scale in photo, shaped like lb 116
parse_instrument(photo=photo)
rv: lb 120
